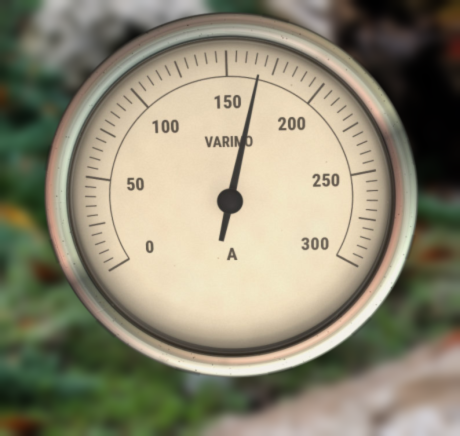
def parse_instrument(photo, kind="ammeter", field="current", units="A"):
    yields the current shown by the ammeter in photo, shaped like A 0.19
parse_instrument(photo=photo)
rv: A 167.5
